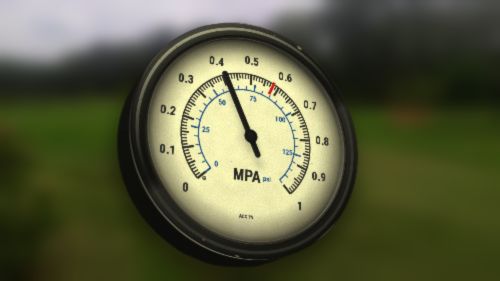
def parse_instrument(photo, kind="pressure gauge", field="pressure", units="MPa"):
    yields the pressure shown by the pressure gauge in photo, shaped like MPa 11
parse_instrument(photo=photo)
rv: MPa 0.4
